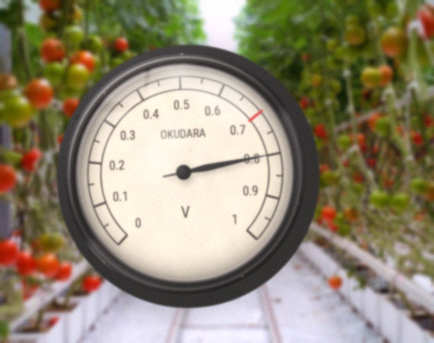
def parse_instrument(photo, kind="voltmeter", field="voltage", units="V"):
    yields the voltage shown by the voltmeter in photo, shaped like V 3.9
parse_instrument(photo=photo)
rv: V 0.8
